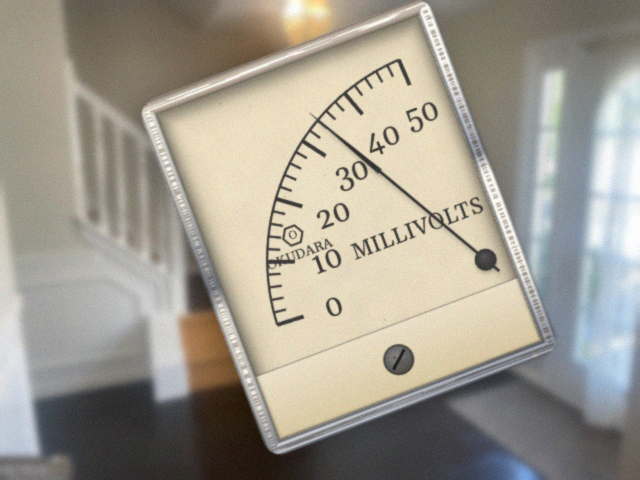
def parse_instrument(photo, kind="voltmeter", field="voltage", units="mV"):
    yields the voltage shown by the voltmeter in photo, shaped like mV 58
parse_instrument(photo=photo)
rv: mV 34
